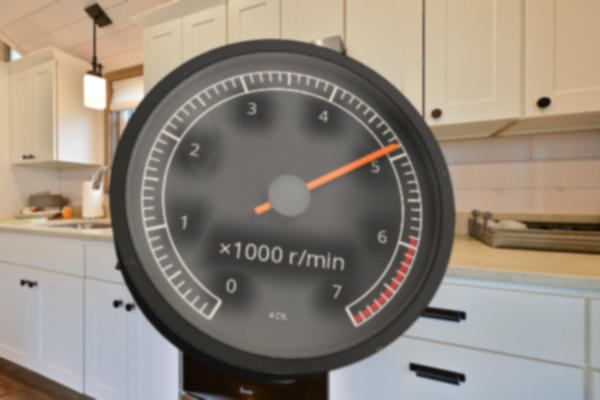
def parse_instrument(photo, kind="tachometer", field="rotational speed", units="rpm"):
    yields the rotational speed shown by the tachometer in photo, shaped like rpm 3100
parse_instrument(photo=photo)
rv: rpm 4900
